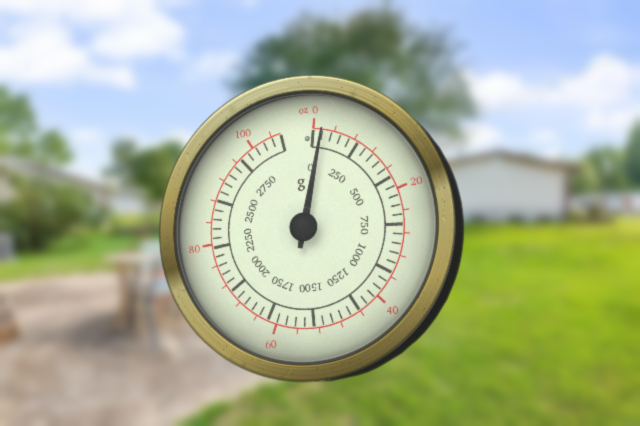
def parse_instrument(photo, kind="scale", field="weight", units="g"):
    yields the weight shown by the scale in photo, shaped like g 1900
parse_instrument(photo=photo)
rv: g 50
